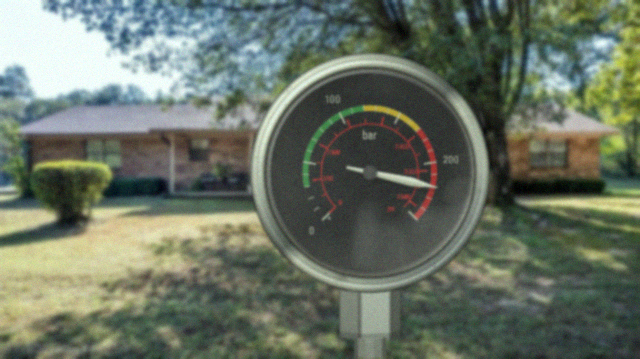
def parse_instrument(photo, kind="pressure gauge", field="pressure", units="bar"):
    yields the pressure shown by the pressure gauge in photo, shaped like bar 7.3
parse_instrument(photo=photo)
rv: bar 220
